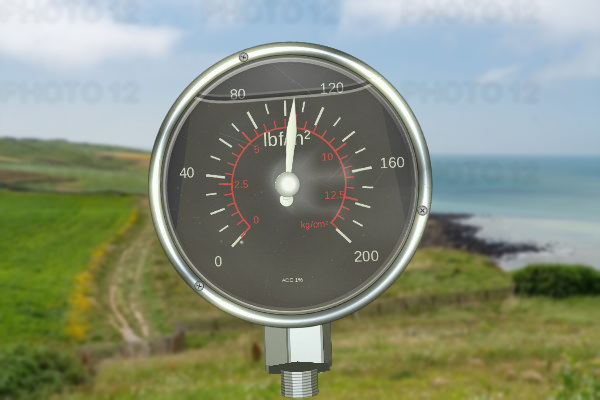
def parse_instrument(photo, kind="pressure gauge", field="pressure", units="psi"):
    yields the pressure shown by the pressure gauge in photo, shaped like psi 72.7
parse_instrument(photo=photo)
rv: psi 105
